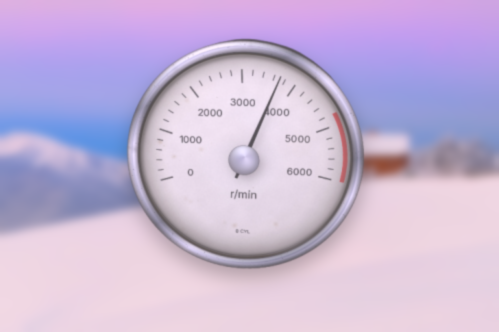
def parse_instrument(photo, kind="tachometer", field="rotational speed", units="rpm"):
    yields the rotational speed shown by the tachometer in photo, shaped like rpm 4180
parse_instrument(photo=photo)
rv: rpm 3700
